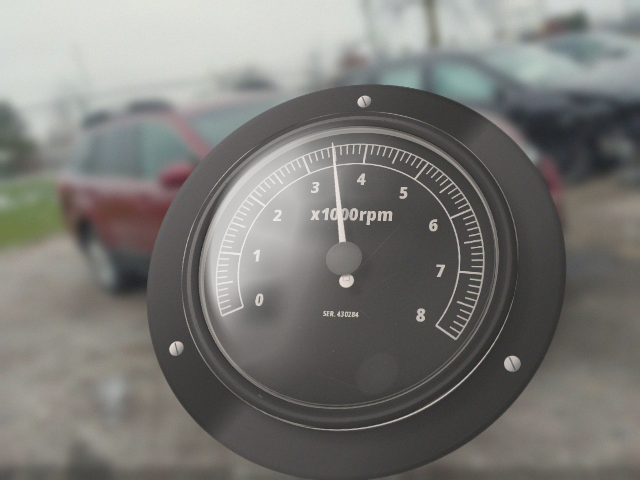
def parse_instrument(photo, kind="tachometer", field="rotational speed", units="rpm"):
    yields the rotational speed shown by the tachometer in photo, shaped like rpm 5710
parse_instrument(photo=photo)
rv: rpm 3500
